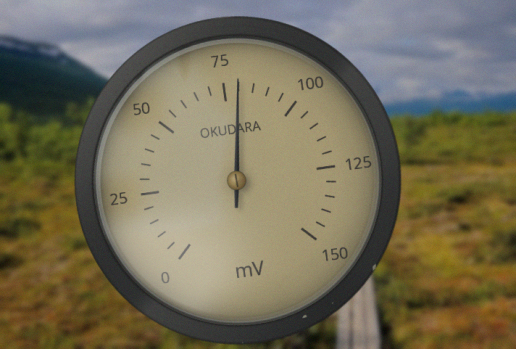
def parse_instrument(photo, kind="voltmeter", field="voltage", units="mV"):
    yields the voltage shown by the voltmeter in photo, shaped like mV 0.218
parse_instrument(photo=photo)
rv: mV 80
